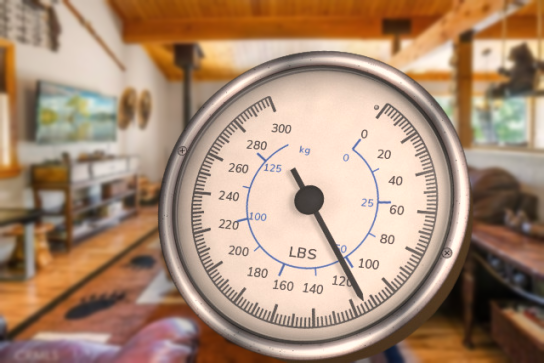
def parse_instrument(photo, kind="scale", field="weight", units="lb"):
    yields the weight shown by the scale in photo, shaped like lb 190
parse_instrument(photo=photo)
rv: lb 114
